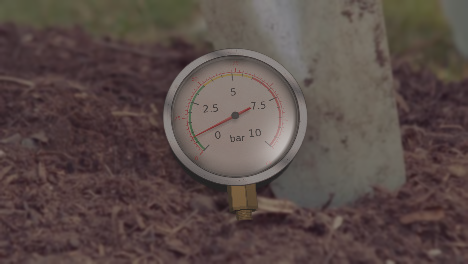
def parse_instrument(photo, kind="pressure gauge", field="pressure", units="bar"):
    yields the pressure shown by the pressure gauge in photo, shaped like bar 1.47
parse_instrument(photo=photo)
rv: bar 0.75
